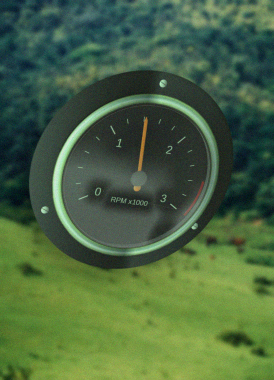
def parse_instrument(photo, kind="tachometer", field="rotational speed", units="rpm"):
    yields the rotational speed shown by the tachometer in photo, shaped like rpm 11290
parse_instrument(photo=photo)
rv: rpm 1400
